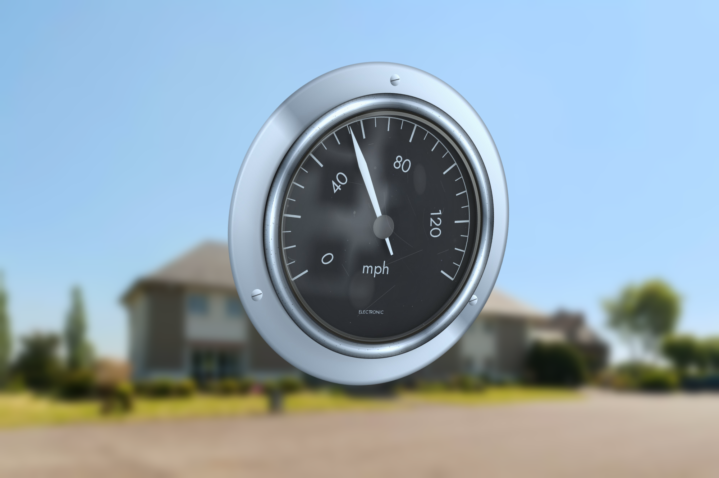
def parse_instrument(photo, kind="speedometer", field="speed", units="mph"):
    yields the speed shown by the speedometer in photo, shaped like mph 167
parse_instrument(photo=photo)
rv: mph 55
